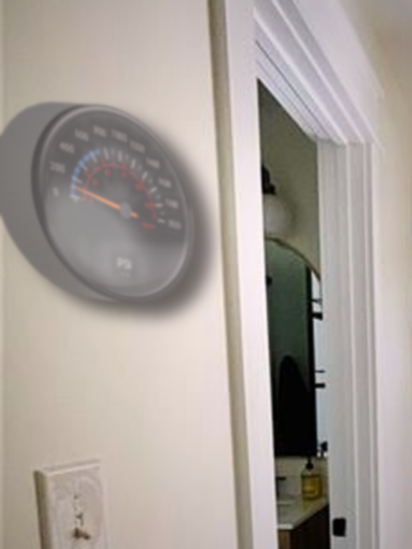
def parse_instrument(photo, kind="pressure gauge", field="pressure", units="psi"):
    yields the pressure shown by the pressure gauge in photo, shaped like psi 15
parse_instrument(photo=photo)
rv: psi 100
